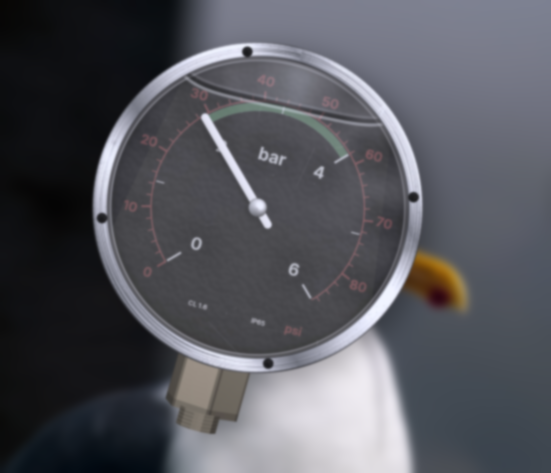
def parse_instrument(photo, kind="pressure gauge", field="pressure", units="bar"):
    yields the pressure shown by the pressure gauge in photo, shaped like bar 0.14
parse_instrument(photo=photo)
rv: bar 2
